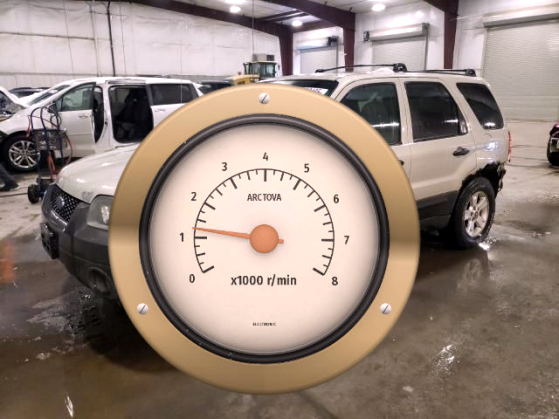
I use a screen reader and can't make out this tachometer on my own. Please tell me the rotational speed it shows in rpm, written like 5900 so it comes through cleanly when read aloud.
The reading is 1250
